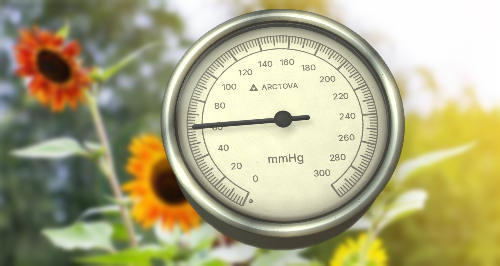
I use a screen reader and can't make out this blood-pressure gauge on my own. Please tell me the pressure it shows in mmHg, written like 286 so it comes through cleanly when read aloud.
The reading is 60
